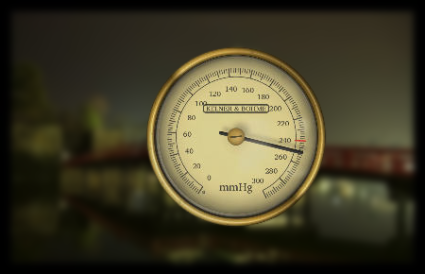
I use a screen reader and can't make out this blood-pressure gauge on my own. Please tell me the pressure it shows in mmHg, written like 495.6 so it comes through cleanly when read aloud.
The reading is 250
